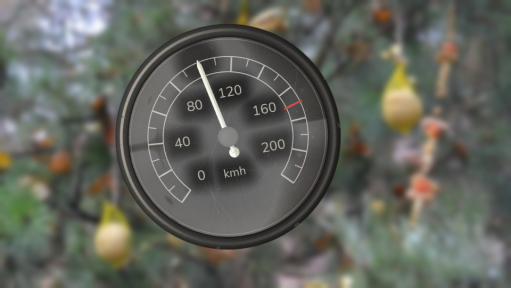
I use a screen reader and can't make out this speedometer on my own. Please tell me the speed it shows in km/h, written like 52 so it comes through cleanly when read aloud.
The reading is 100
